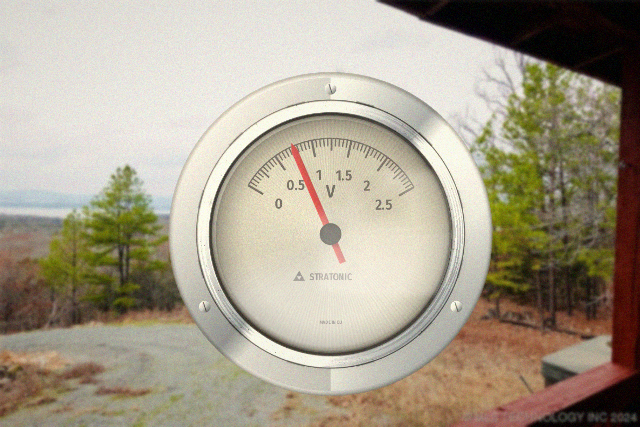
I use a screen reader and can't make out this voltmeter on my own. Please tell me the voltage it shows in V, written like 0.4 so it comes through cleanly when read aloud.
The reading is 0.75
